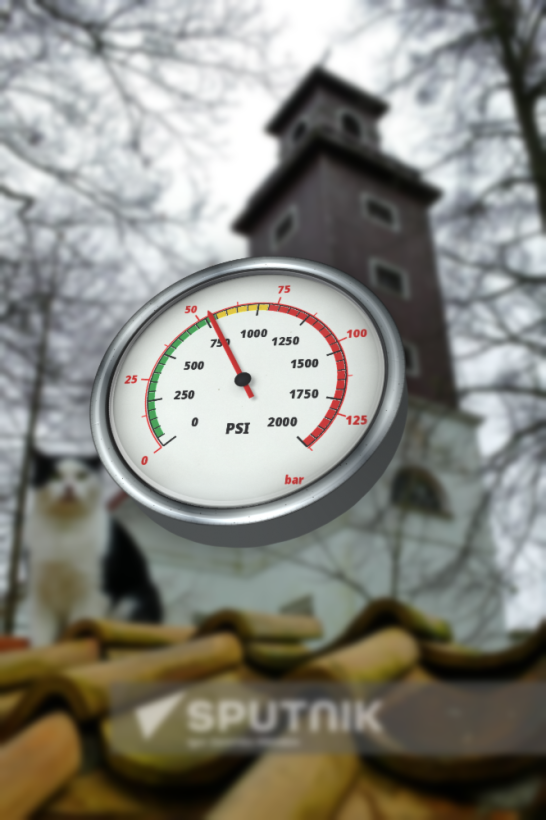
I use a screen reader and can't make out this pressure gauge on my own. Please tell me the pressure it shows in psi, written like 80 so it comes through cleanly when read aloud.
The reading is 775
